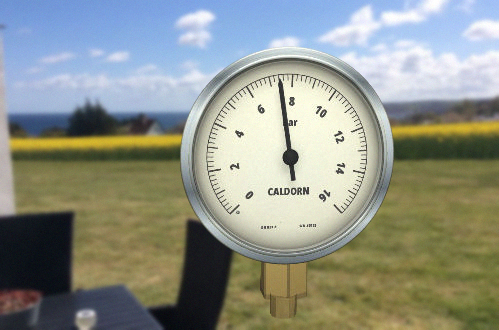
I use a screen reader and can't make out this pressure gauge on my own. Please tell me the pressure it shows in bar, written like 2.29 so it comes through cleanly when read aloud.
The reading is 7.4
